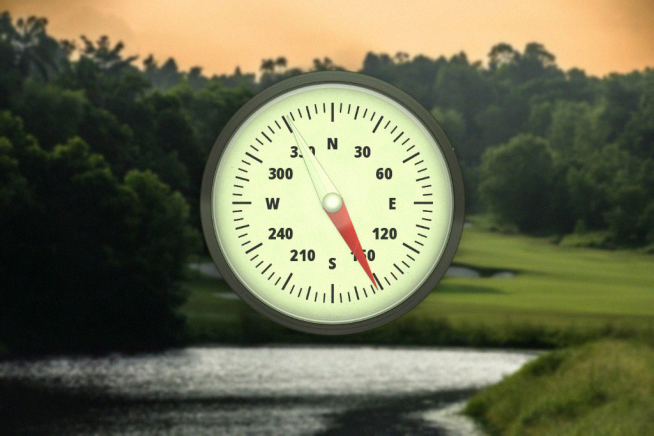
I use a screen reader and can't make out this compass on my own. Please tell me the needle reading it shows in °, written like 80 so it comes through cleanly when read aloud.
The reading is 152.5
